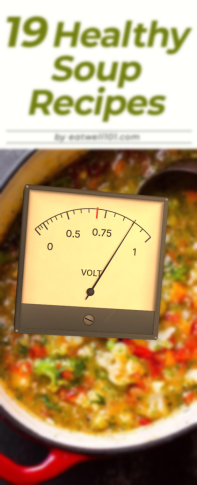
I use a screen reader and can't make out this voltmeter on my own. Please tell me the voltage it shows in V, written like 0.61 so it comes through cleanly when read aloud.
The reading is 0.9
